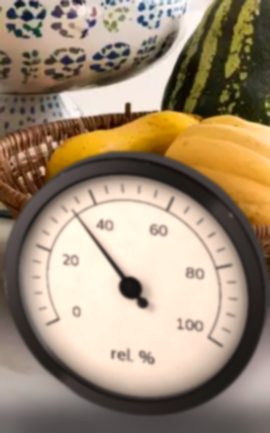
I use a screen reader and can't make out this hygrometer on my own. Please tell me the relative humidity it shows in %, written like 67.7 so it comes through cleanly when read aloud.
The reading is 34
